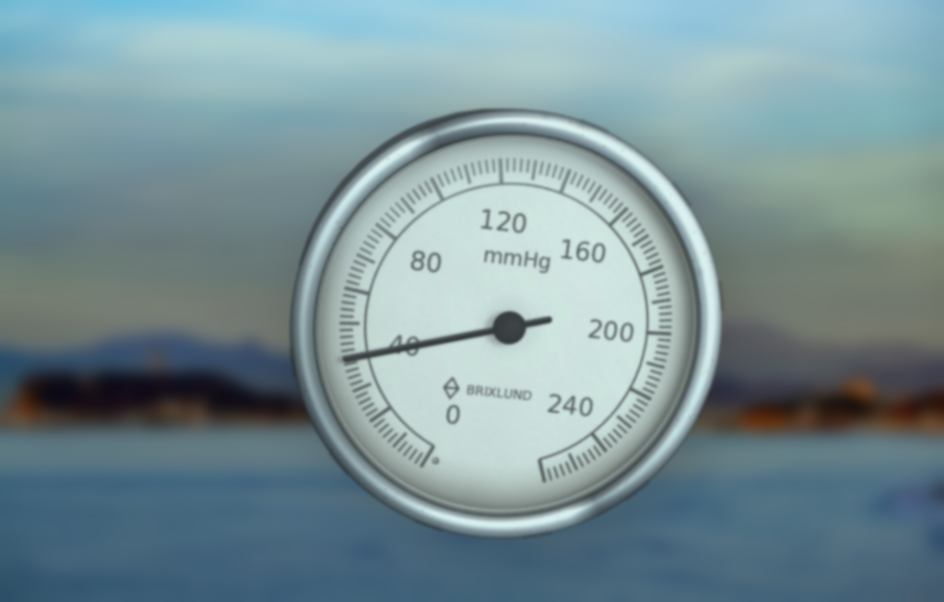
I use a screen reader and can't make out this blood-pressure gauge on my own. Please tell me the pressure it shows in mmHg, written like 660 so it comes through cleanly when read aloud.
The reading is 40
